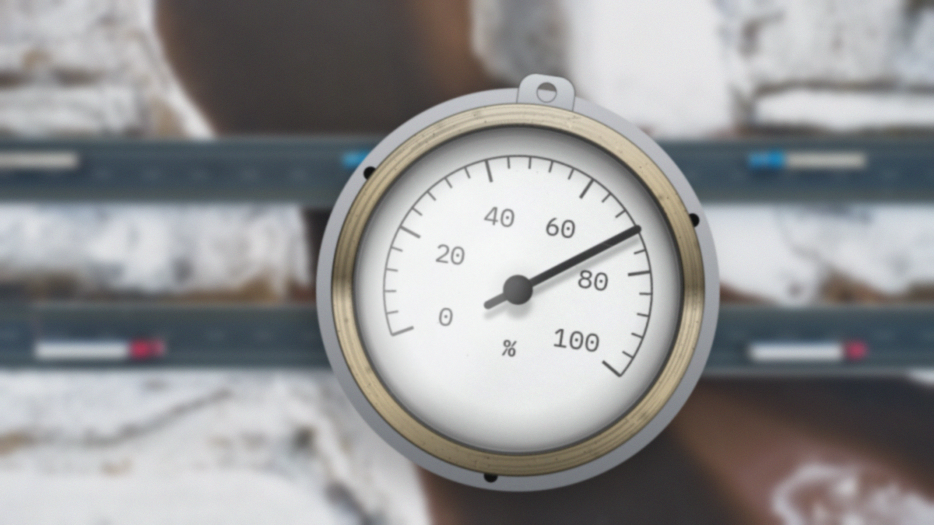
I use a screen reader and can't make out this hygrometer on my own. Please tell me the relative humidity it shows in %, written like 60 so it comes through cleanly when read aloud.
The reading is 72
